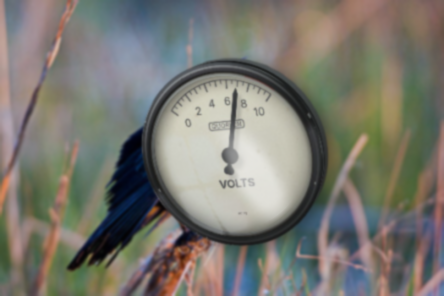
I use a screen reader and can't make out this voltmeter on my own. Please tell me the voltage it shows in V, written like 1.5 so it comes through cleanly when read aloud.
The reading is 7
